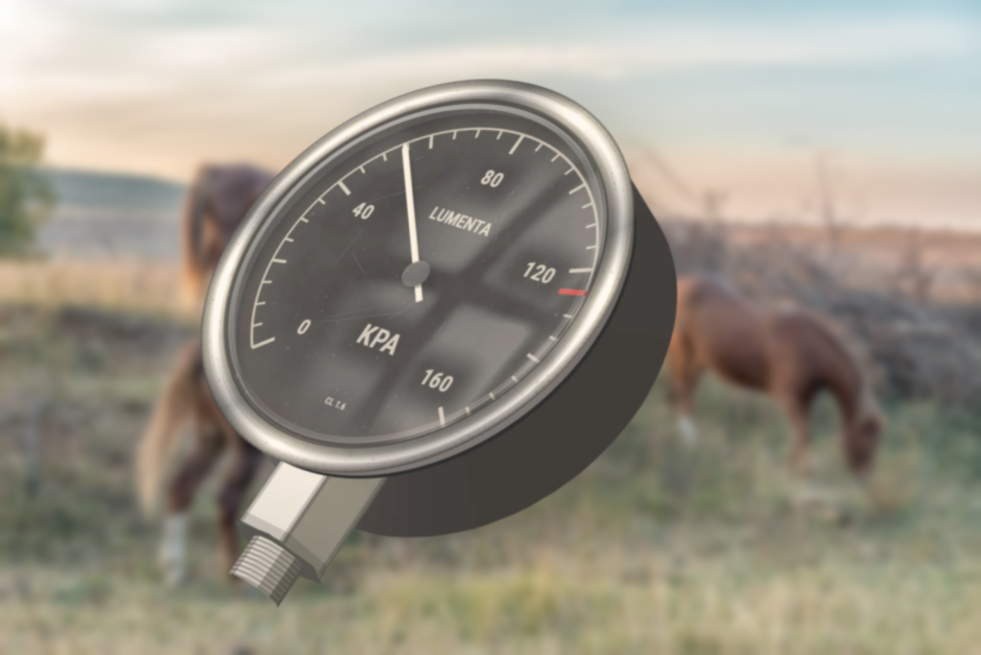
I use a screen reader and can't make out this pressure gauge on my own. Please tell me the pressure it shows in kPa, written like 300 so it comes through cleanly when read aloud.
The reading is 55
